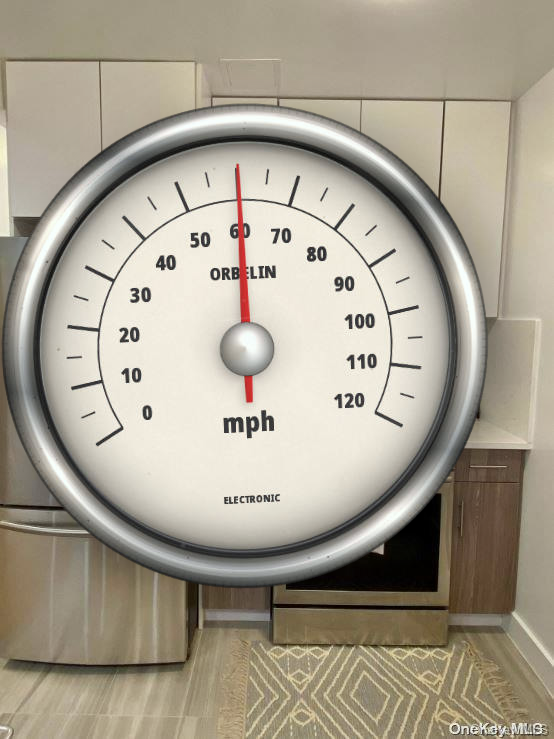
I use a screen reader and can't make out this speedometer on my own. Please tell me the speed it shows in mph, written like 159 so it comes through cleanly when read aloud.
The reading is 60
